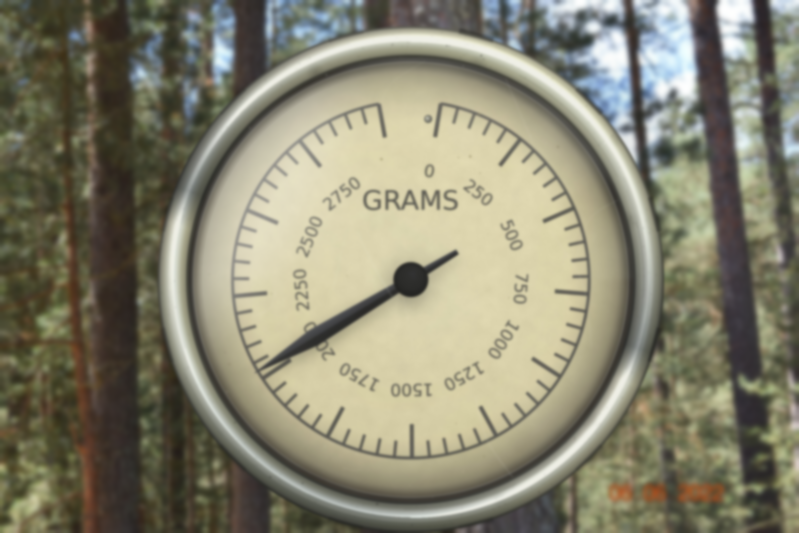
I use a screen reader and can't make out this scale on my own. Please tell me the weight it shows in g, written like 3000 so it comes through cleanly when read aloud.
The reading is 2025
